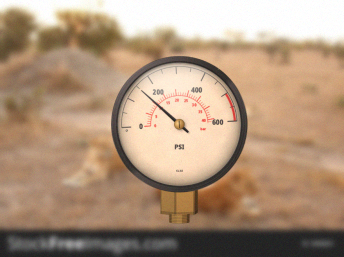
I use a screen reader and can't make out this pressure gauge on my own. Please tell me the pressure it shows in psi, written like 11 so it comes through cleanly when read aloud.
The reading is 150
